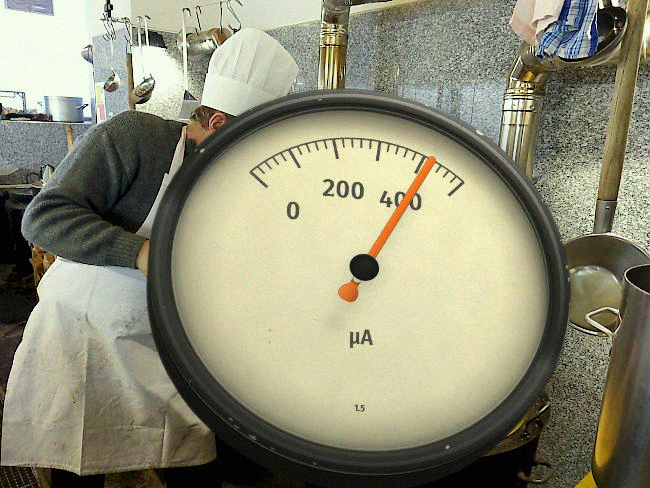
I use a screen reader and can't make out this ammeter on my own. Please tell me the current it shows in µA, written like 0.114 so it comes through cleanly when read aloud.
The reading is 420
